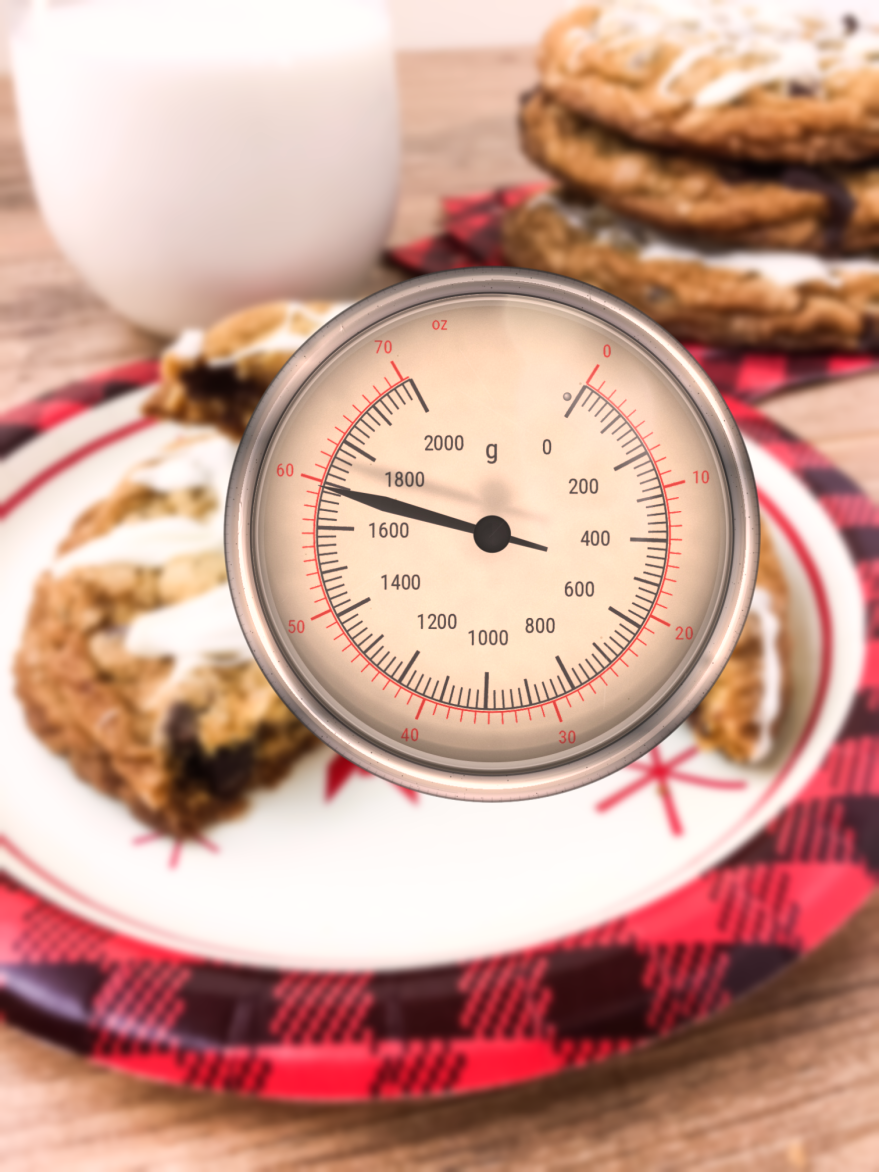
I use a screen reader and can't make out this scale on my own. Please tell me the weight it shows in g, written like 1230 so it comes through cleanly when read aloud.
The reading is 1690
